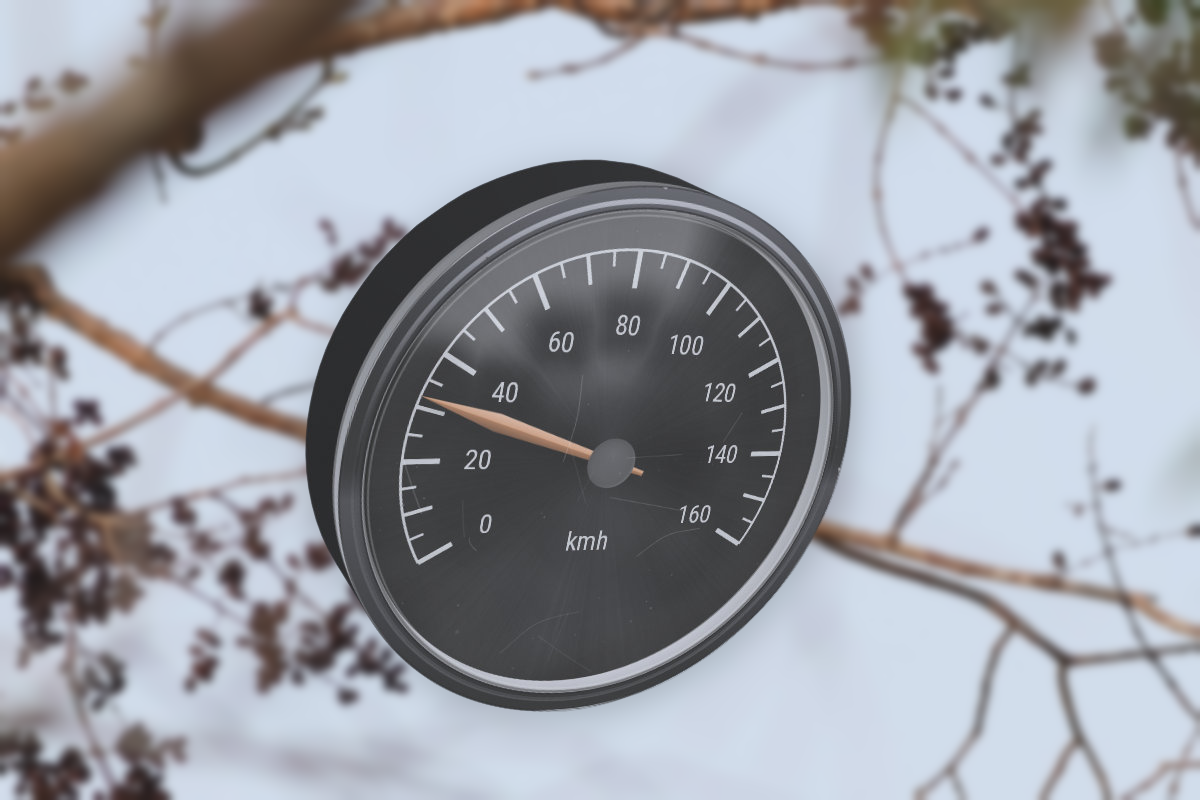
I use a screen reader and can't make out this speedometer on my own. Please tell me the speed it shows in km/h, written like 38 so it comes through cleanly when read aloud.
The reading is 32.5
